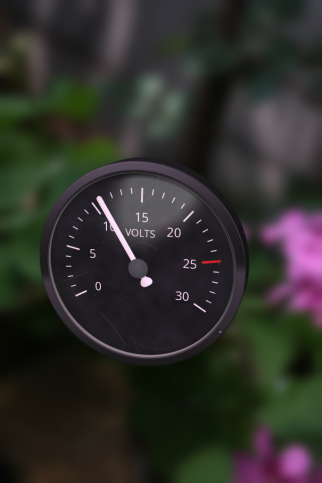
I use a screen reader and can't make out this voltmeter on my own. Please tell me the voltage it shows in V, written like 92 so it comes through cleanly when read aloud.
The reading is 11
